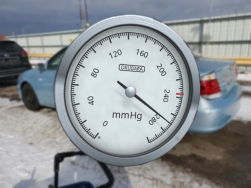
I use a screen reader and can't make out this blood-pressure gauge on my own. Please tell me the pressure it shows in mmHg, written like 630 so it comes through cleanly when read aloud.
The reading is 270
